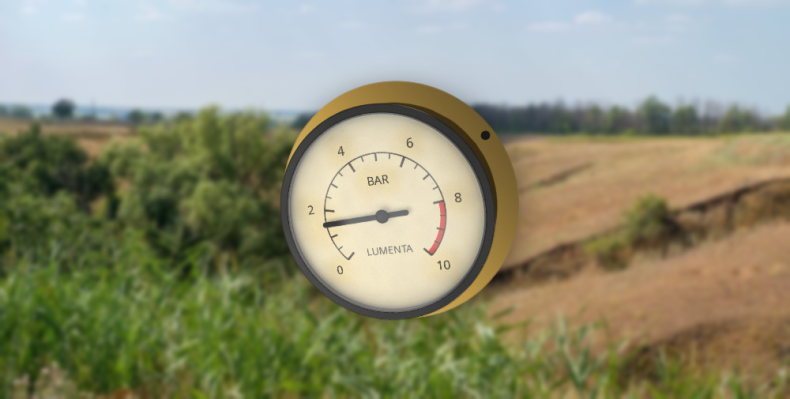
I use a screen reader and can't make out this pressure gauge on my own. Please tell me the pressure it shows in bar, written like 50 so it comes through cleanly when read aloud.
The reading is 1.5
